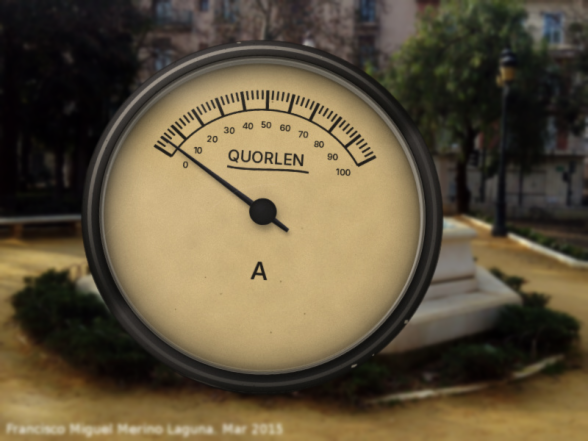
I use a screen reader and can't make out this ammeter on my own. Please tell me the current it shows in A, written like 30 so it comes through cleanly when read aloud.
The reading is 4
